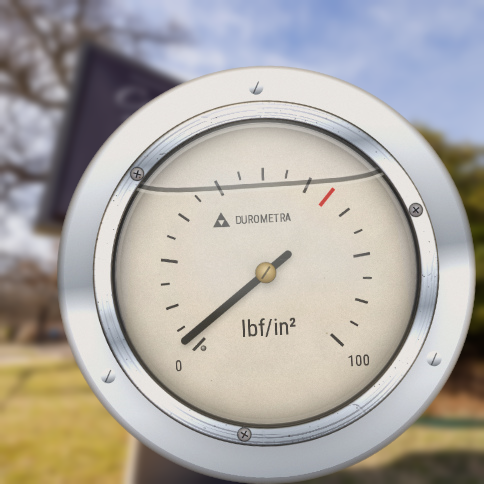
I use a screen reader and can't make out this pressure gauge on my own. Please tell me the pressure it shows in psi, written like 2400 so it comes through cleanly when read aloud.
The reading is 2.5
